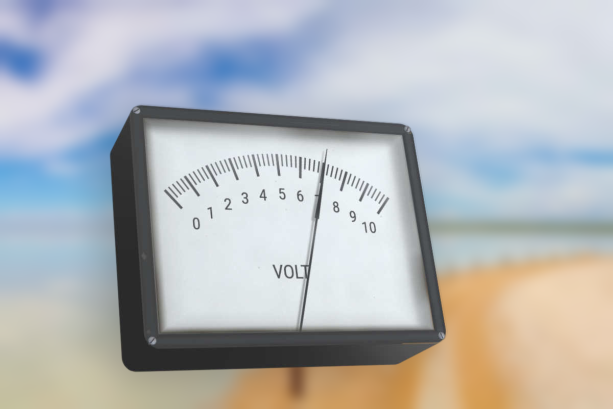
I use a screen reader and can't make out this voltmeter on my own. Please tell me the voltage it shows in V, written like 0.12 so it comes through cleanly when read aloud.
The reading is 7
